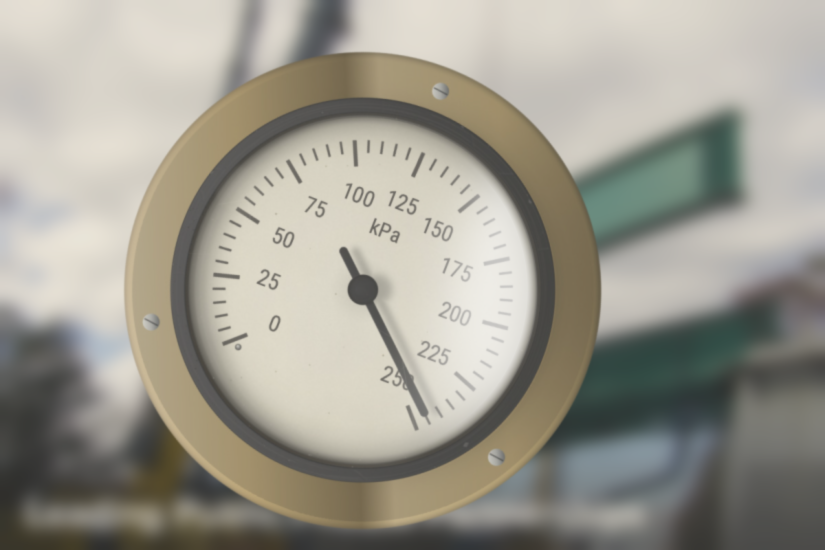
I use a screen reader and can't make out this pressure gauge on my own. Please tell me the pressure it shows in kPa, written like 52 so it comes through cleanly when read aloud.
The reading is 245
